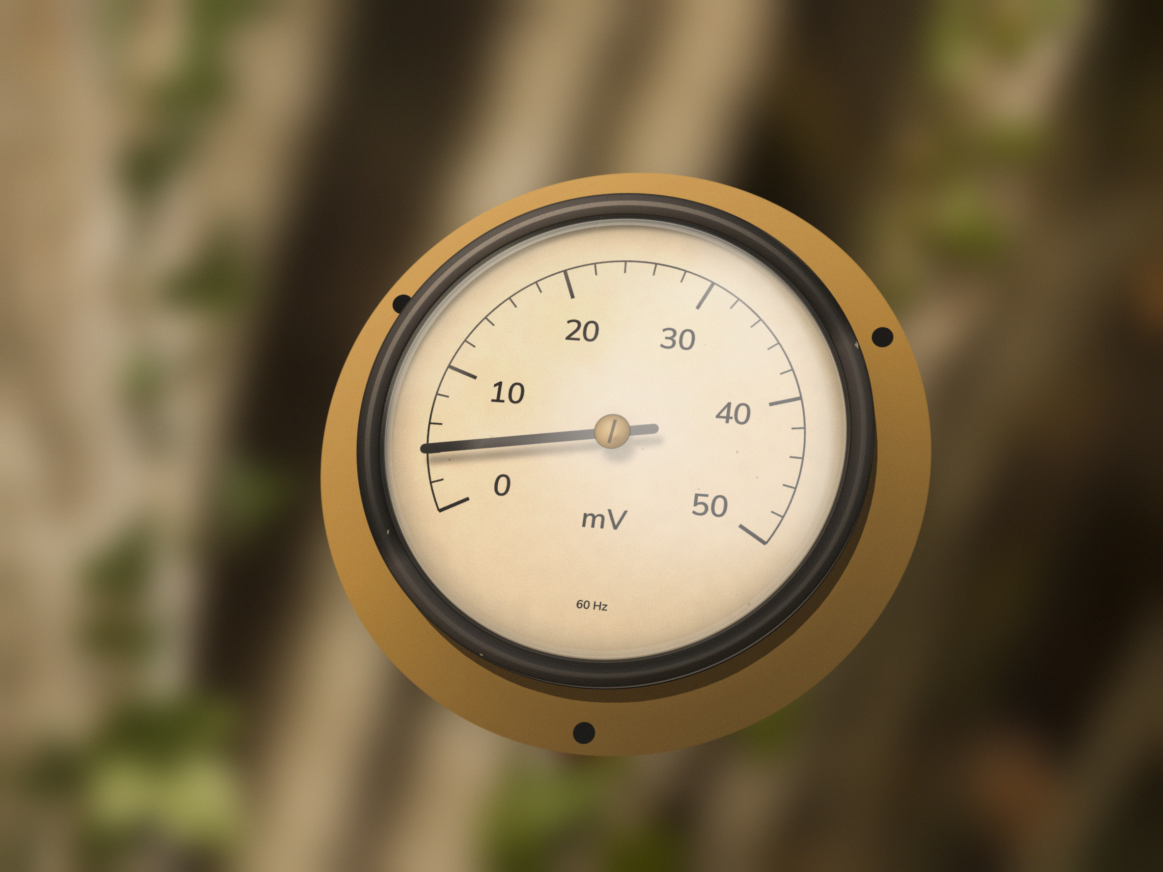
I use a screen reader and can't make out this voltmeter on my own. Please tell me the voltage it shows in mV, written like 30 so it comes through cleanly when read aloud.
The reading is 4
